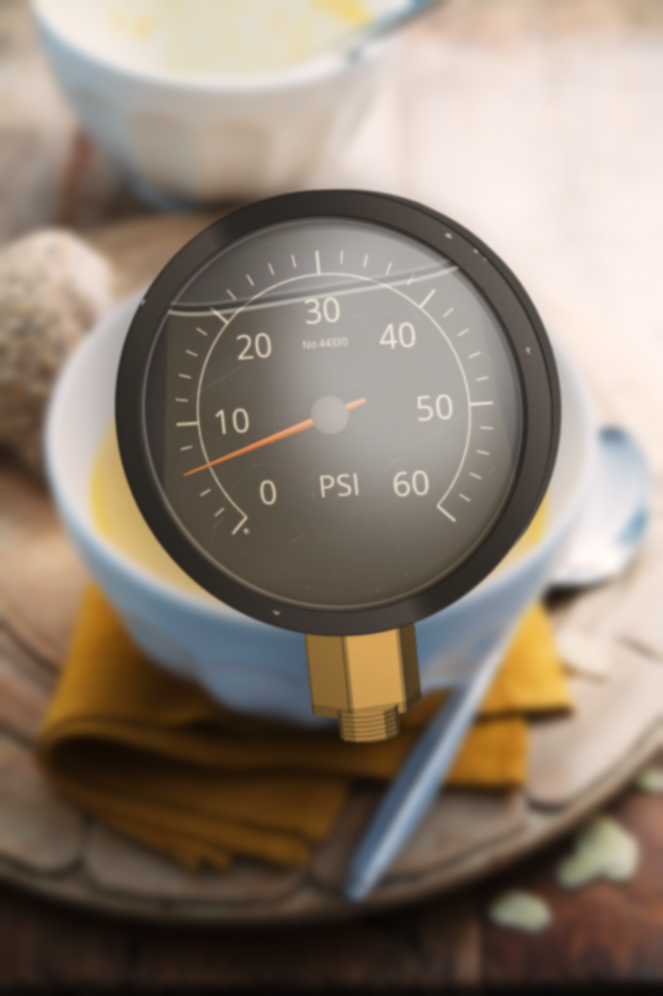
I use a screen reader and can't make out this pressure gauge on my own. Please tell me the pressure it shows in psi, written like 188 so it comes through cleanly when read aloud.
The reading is 6
